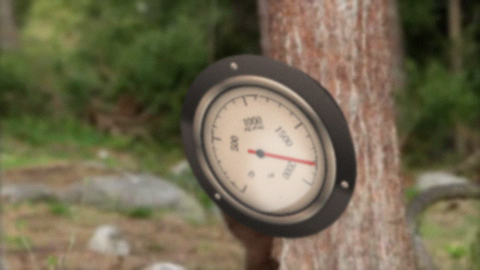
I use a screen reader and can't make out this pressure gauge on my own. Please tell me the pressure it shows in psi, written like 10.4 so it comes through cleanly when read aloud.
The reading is 1800
